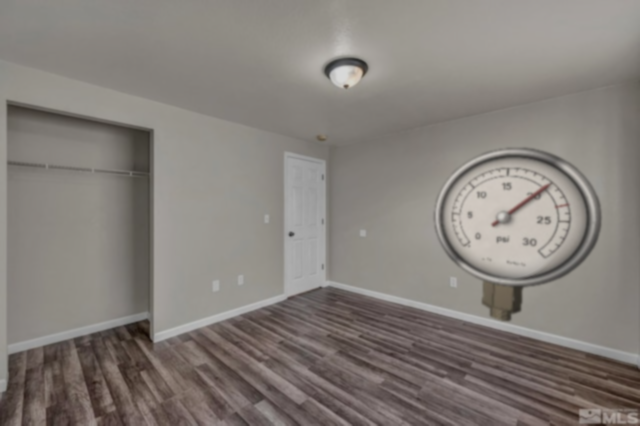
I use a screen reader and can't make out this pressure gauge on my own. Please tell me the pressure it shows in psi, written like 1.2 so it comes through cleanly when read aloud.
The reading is 20
